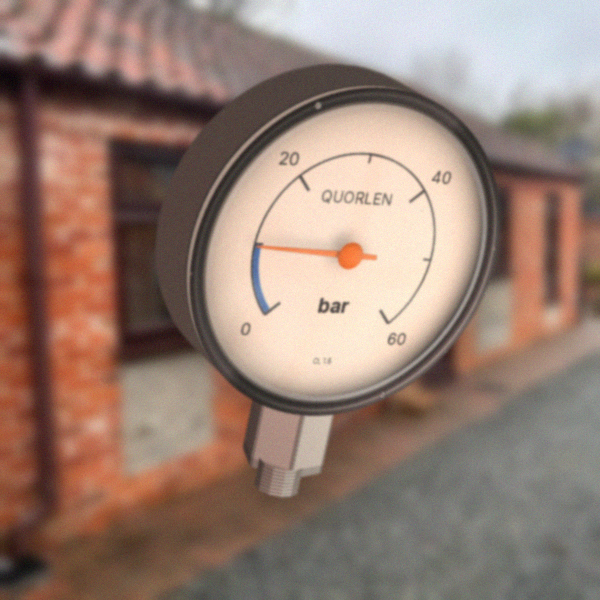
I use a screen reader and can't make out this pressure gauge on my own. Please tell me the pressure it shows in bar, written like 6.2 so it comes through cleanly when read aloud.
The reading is 10
